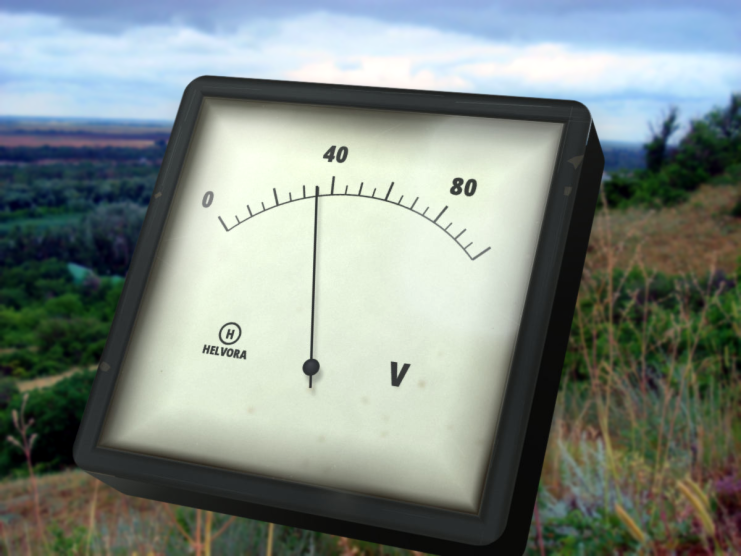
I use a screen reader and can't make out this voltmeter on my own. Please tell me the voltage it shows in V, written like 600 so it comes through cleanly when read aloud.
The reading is 35
